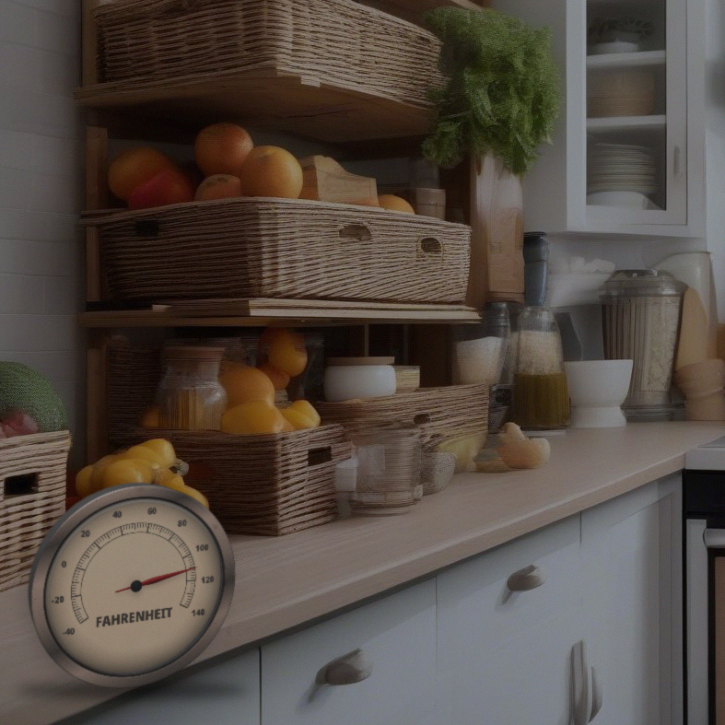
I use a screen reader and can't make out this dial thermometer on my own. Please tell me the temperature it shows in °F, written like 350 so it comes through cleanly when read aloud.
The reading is 110
